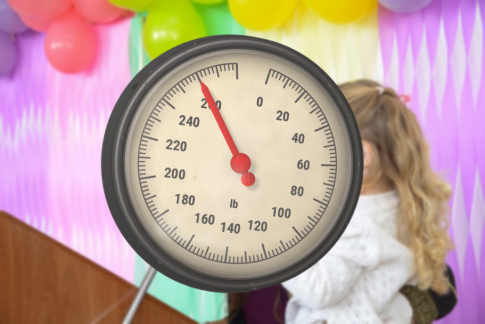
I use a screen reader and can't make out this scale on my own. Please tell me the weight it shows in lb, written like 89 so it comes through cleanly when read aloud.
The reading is 260
